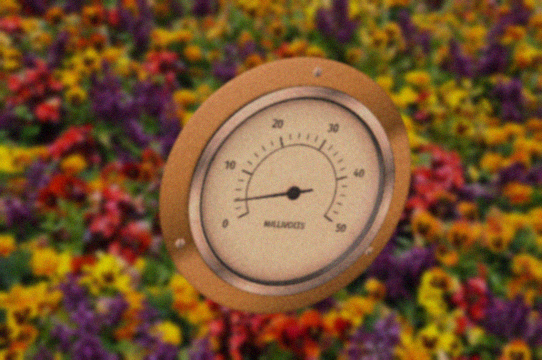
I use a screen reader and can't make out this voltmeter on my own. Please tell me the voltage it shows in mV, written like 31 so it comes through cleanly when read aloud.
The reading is 4
